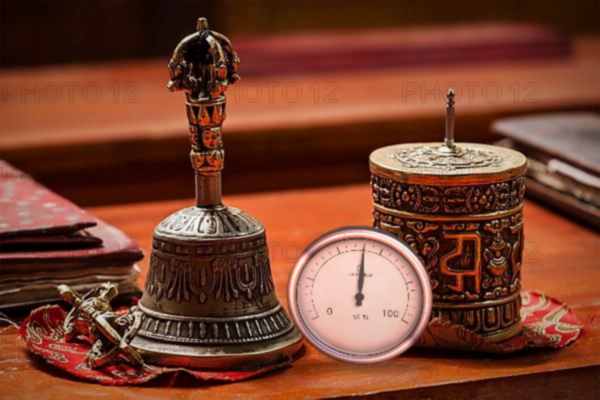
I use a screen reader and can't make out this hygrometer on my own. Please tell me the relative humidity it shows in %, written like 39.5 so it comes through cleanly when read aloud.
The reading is 52
